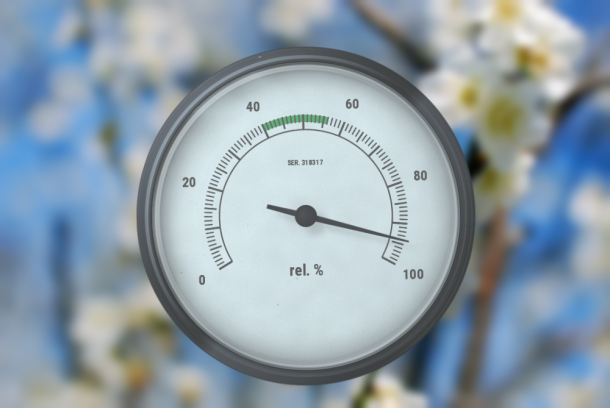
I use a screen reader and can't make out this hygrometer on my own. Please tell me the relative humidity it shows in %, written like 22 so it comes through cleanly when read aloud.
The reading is 94
